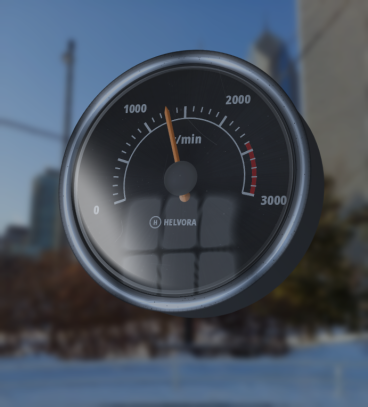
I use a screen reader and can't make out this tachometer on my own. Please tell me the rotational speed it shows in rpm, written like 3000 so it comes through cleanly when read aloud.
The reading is 1300
